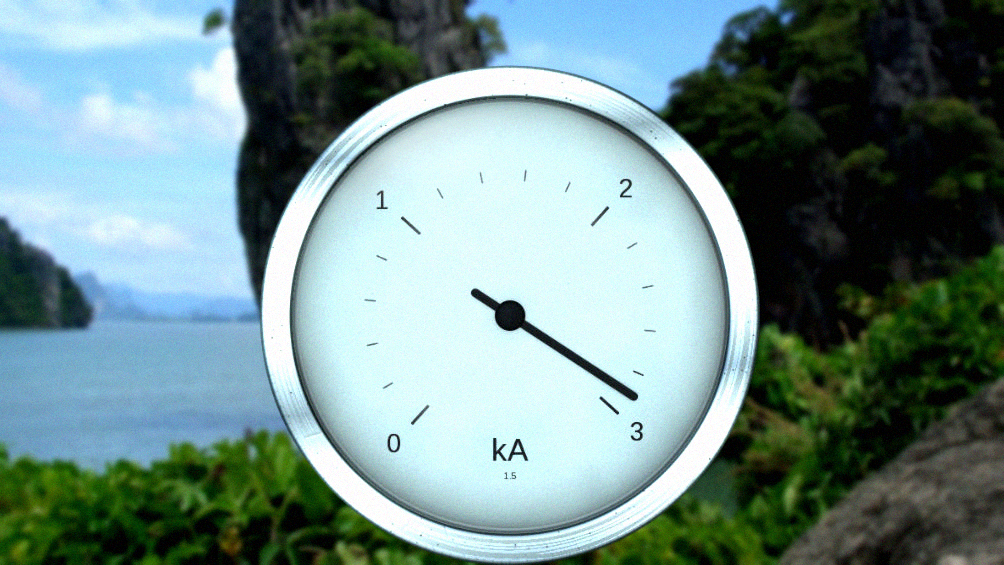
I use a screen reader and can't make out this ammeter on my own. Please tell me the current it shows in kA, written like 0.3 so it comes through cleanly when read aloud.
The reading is 2.9
